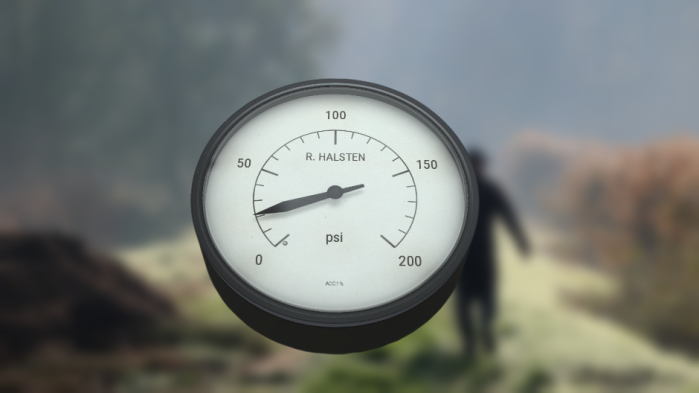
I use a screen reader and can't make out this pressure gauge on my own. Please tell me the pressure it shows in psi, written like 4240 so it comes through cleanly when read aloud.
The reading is 20
